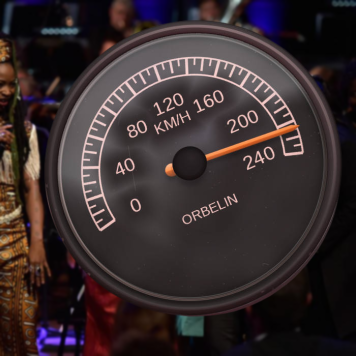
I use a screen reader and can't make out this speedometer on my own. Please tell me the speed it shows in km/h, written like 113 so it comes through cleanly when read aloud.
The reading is 225
